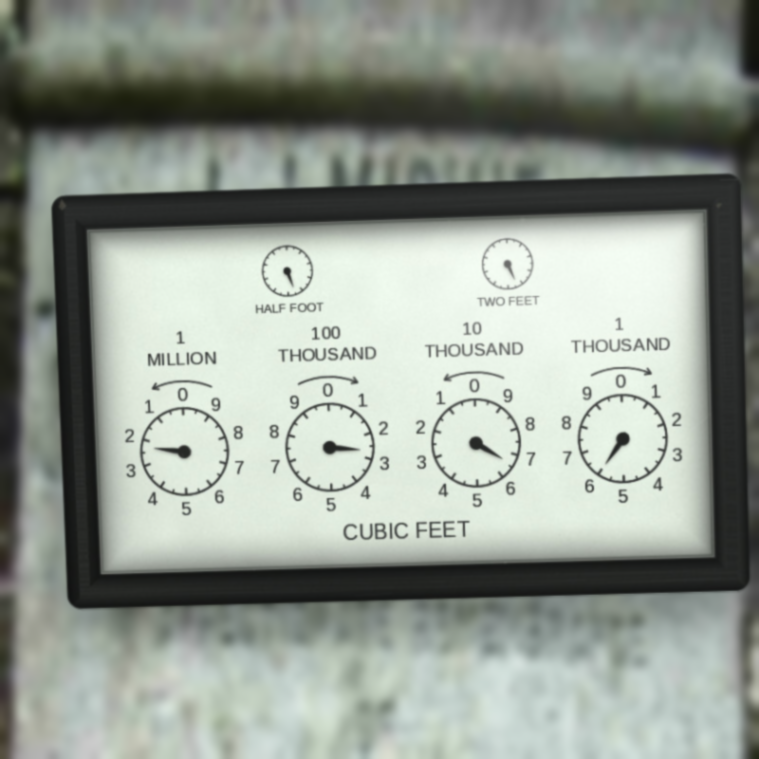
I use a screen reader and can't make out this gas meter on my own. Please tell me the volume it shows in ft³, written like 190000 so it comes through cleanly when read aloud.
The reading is 226600
